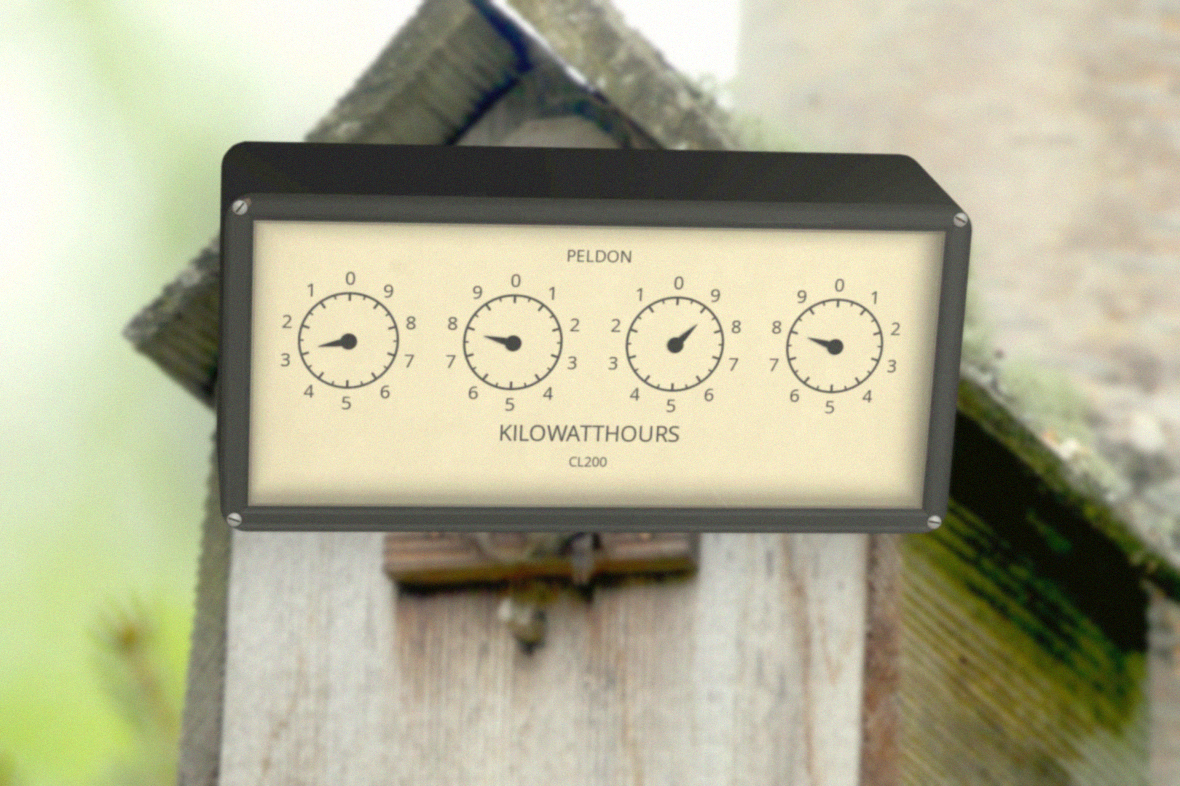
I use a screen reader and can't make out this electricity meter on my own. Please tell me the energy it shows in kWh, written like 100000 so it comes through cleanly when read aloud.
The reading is 2788
